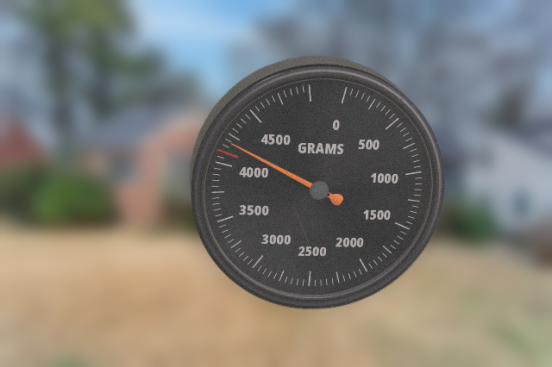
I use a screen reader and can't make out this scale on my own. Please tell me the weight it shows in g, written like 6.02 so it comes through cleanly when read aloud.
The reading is 4200
